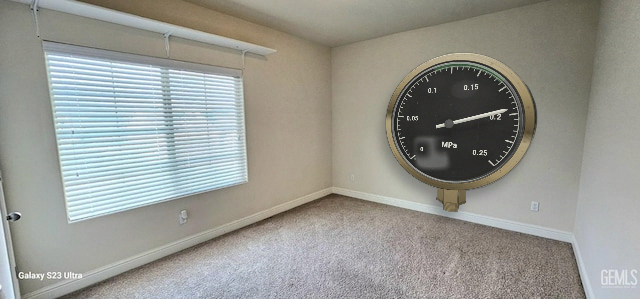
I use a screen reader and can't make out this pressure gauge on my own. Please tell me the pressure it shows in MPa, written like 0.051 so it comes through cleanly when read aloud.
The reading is 0.195
